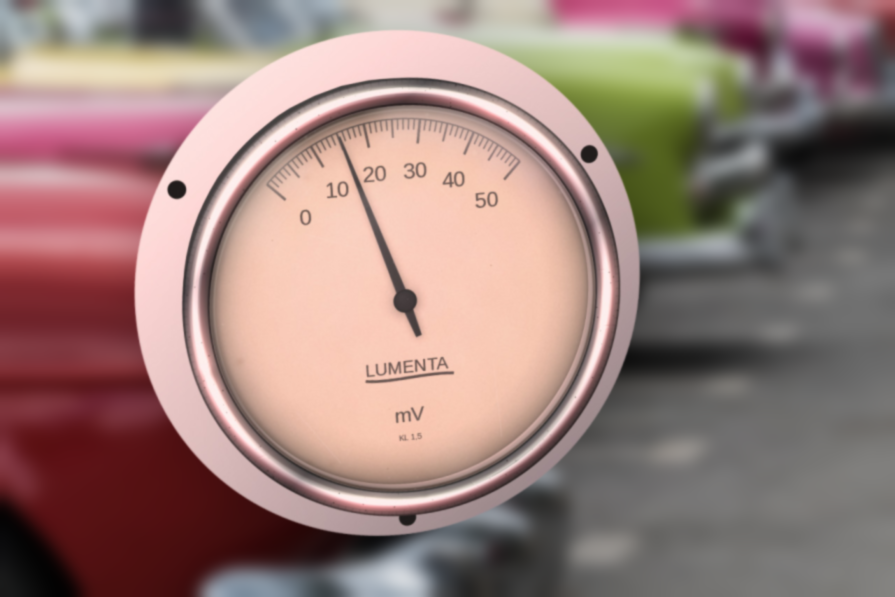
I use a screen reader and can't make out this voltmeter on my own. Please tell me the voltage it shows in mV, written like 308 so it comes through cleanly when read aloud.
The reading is 15
